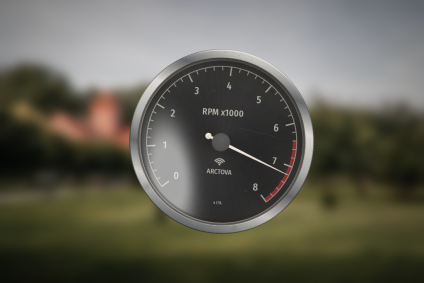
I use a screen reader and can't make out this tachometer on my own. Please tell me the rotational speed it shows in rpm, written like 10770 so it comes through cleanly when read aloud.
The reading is 7200
